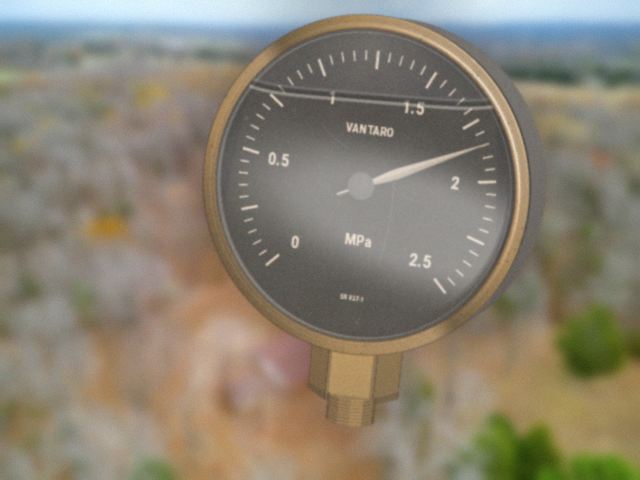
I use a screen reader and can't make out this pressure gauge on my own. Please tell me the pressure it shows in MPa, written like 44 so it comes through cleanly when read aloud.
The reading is 1.85
